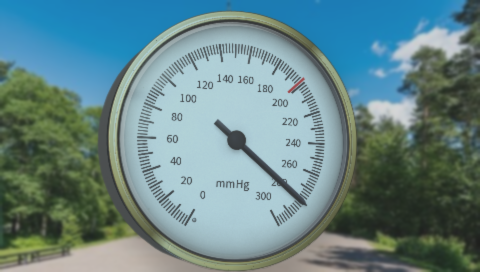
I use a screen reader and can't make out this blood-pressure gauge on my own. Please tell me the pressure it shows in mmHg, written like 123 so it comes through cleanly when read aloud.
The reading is 280
